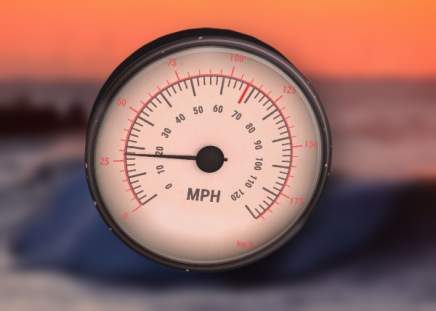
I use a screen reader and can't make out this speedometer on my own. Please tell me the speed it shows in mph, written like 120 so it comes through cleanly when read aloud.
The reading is 18
